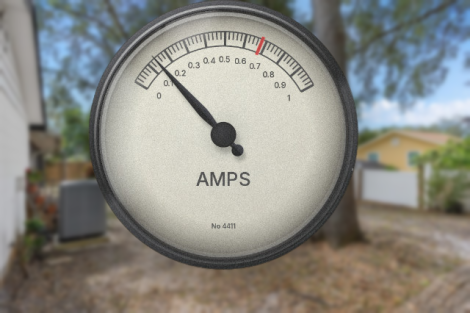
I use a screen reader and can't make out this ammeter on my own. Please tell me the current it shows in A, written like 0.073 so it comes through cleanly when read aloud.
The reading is 0.14
